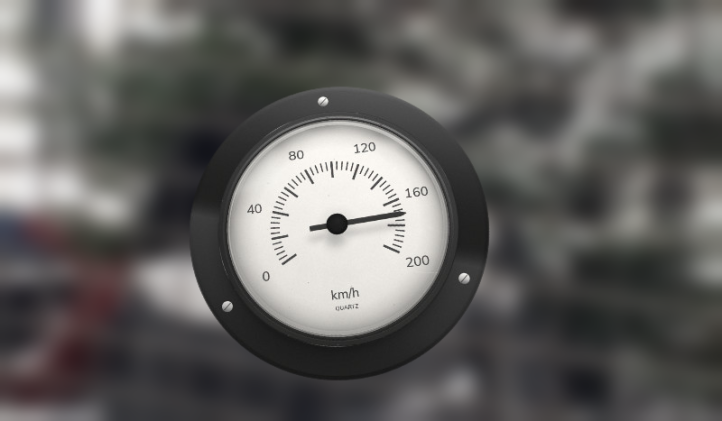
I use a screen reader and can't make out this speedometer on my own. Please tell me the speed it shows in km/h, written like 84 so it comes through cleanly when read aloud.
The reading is 172
